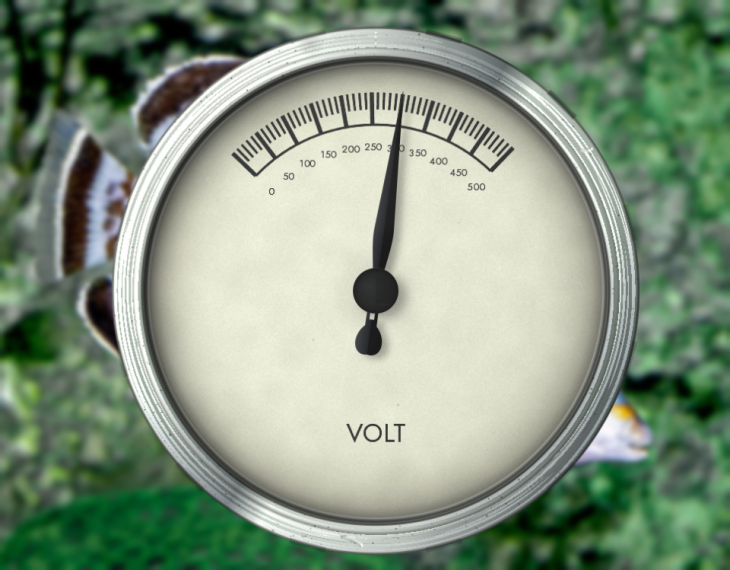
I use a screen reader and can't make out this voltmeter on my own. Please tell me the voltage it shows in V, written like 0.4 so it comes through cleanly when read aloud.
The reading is 300
